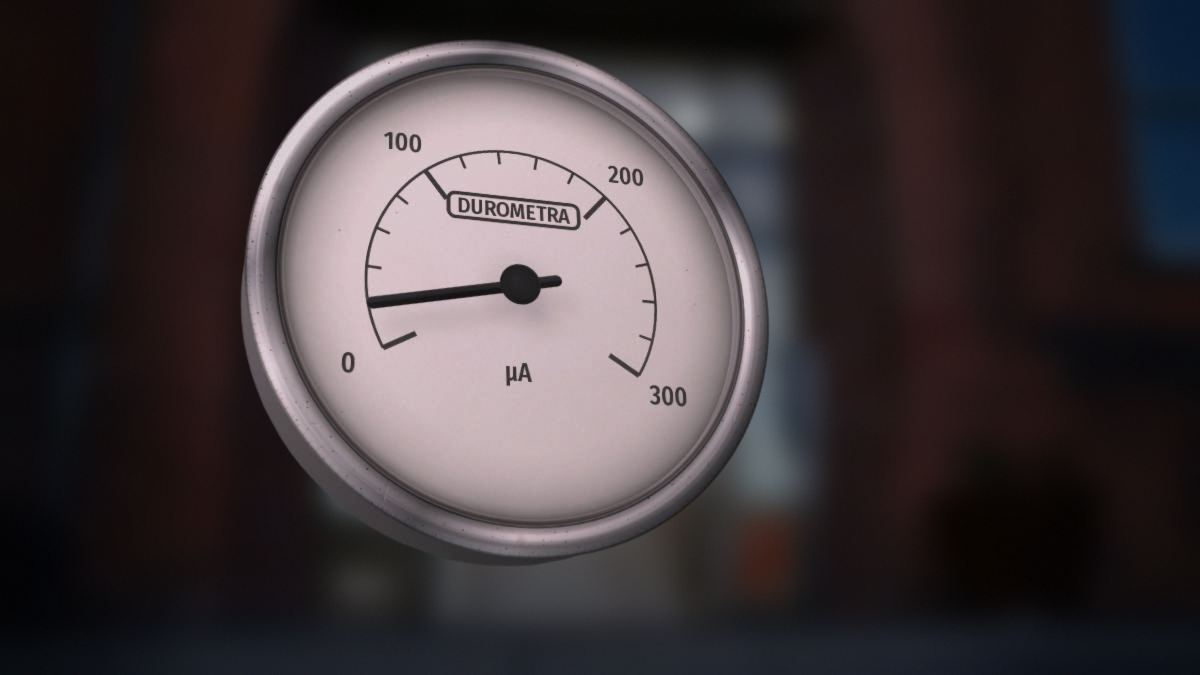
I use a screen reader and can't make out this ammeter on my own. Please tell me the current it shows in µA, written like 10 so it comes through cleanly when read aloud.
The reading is 20
